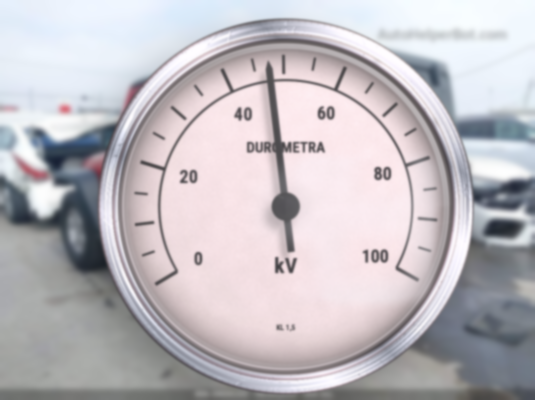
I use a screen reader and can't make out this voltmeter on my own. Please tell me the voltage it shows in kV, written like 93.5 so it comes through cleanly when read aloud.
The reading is 47.5
